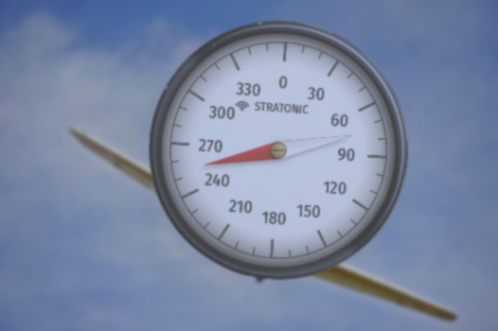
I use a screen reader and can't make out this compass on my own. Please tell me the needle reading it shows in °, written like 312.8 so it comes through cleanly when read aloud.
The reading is 255
